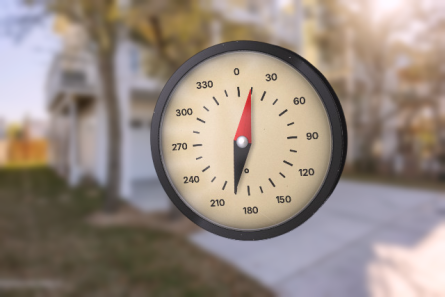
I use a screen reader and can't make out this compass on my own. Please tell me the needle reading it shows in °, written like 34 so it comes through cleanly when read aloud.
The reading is 15
